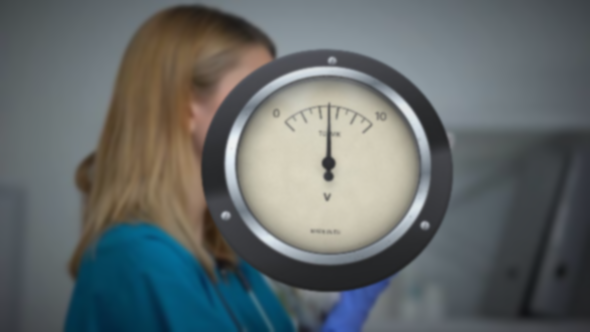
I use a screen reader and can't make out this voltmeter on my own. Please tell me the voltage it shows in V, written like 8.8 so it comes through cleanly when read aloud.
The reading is 5
